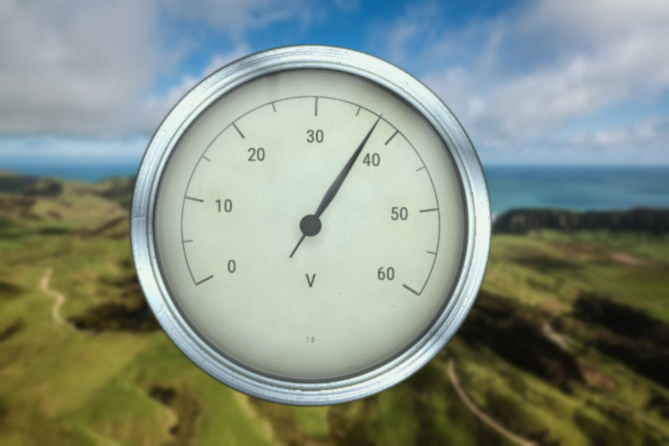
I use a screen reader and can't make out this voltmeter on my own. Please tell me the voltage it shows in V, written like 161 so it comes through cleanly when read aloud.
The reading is 37.5
